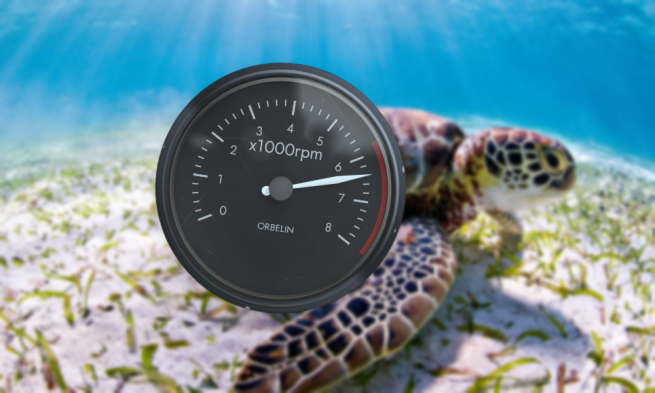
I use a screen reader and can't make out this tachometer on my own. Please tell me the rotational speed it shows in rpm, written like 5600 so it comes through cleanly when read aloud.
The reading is 6400
